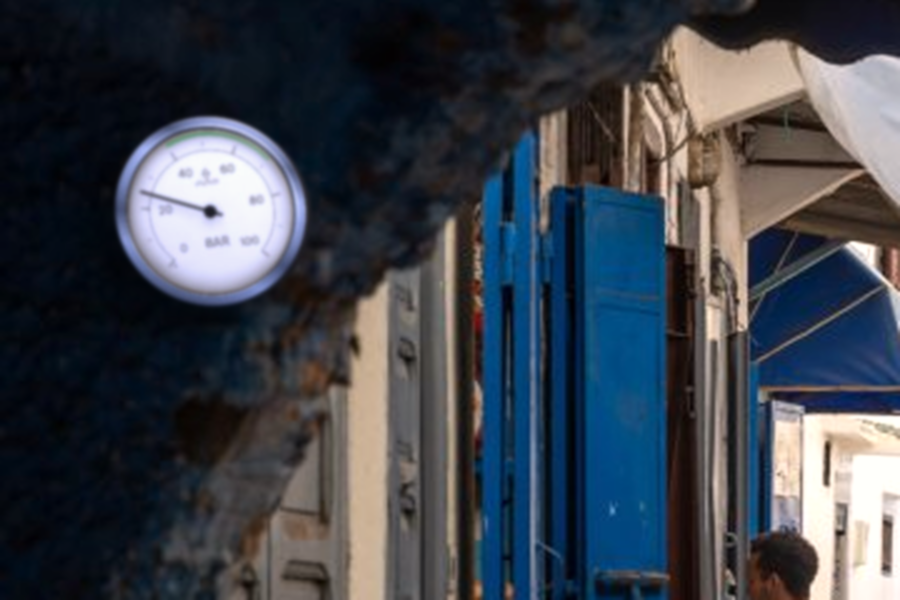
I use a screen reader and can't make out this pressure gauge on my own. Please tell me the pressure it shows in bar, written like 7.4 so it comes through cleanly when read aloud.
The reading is 25
